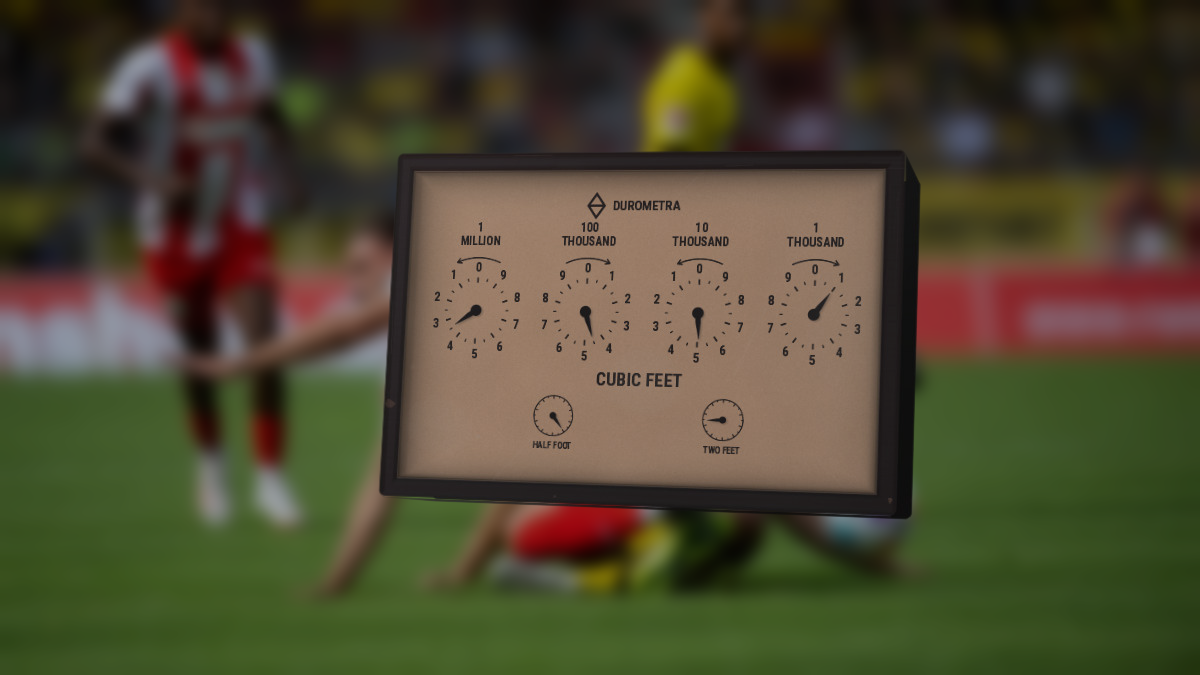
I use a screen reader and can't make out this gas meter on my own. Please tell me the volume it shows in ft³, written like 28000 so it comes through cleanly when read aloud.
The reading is 345100
